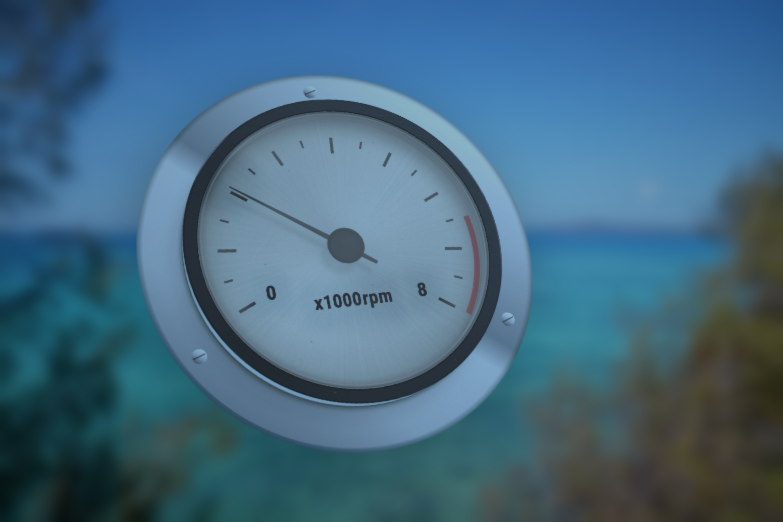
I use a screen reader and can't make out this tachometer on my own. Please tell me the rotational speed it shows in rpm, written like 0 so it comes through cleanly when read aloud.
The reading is 2000
